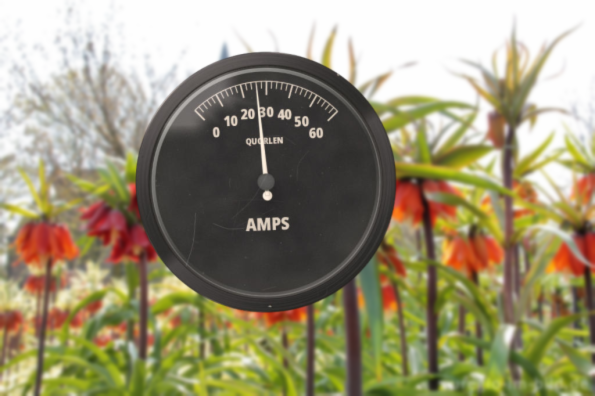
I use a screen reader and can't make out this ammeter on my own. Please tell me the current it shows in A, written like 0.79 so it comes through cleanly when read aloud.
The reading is 26
